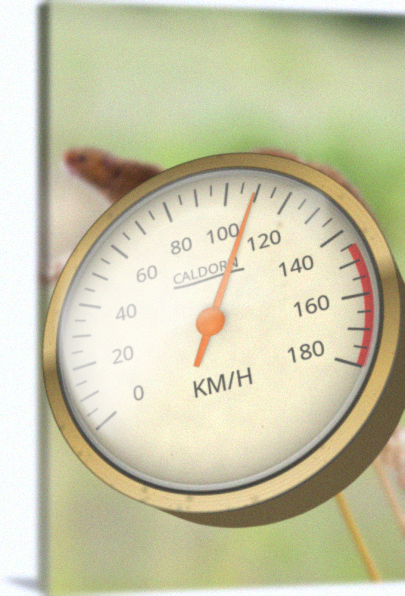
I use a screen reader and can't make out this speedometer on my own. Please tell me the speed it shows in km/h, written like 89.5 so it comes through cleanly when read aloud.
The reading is 110
